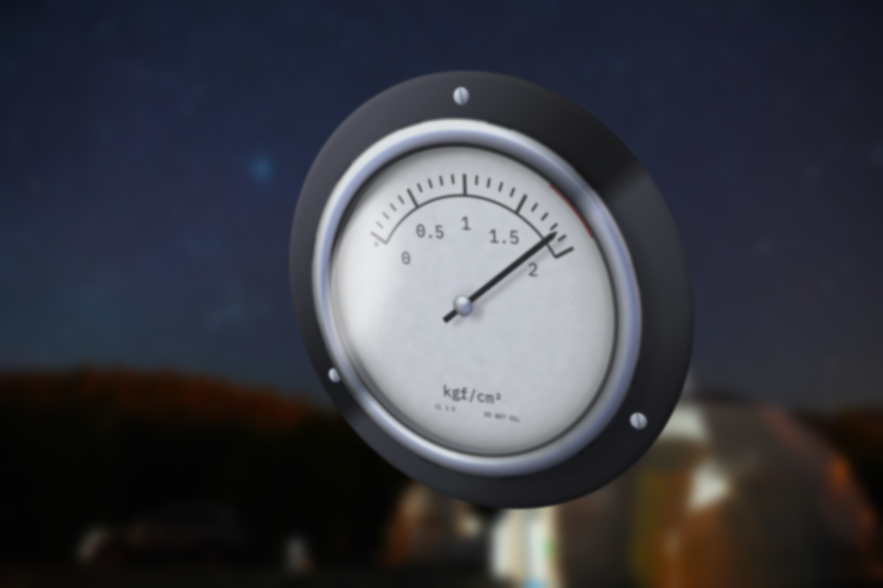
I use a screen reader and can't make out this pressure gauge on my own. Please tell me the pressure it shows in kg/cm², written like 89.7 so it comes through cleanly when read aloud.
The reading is 1.85
